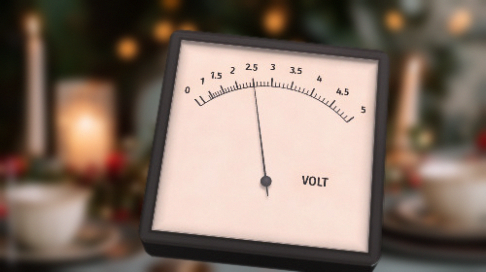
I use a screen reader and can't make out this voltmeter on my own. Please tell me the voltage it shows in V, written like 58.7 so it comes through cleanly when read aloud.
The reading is 2.5
